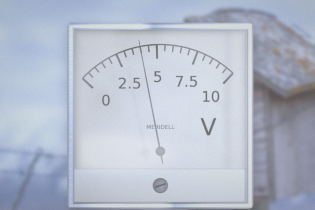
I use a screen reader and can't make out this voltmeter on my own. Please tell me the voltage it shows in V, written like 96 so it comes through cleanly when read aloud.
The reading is 4
